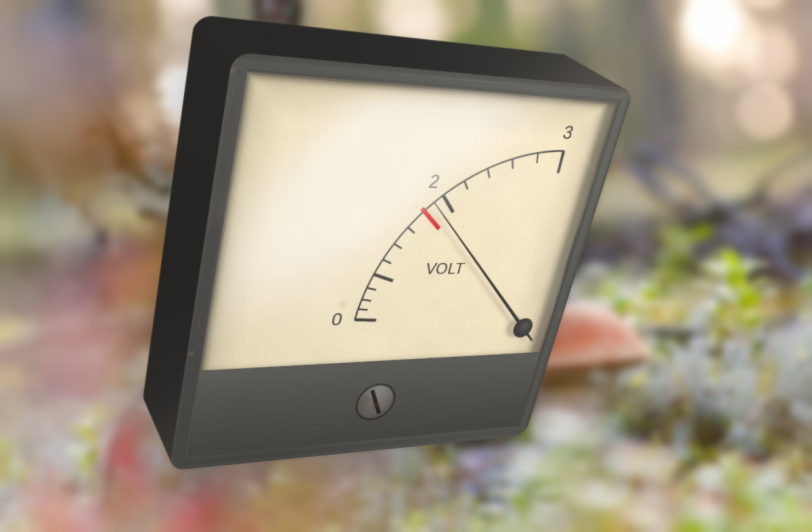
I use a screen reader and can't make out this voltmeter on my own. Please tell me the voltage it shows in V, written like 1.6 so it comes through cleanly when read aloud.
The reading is 1.9
